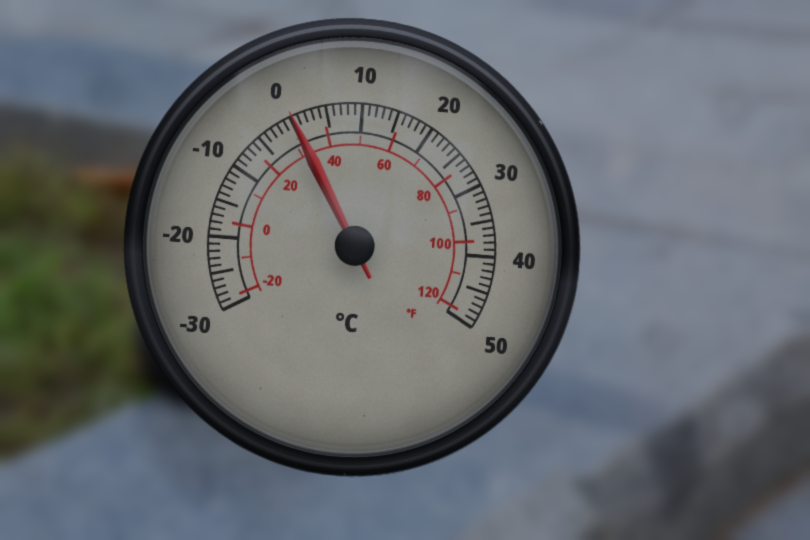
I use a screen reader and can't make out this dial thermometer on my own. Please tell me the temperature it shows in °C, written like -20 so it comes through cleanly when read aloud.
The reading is 0
